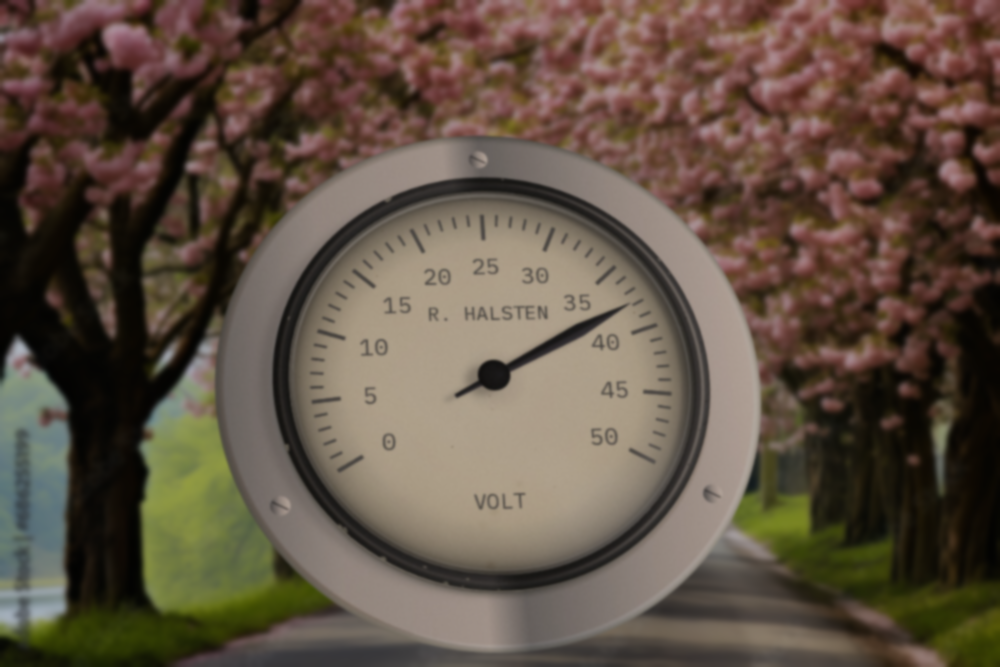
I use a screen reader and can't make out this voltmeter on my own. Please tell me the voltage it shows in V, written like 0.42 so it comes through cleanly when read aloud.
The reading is 38
